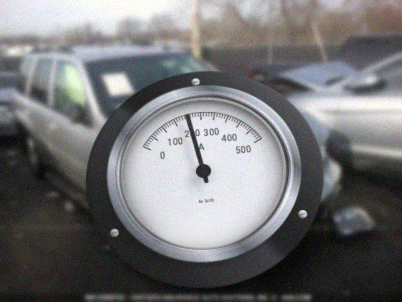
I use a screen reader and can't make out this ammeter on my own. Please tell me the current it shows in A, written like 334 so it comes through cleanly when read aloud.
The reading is 200
